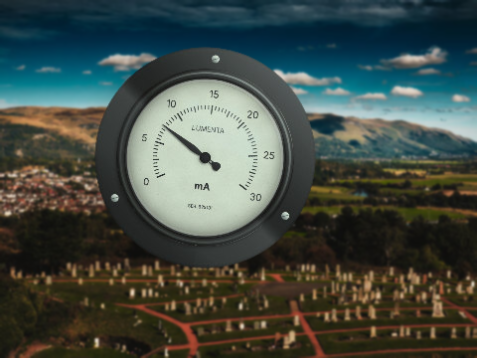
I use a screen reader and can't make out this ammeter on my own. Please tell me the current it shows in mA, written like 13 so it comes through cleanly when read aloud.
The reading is 7.5
